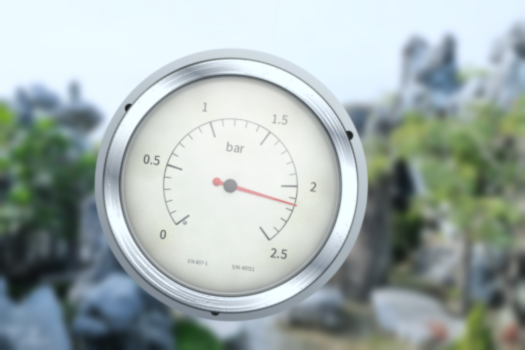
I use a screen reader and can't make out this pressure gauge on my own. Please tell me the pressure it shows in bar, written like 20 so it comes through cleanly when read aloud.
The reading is 2.15
